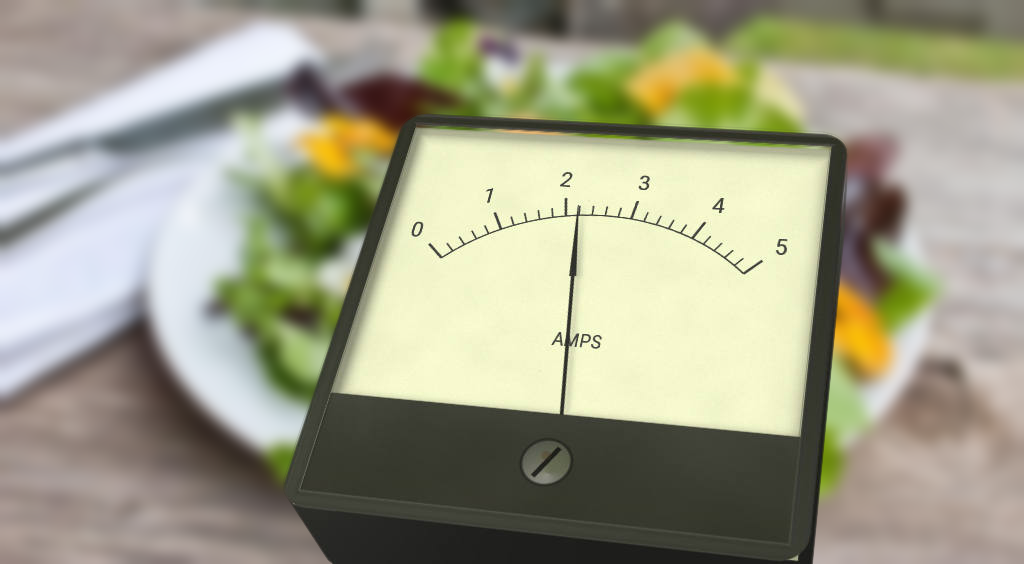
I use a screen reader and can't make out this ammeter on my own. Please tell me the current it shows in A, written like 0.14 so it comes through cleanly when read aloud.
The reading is 2.2
